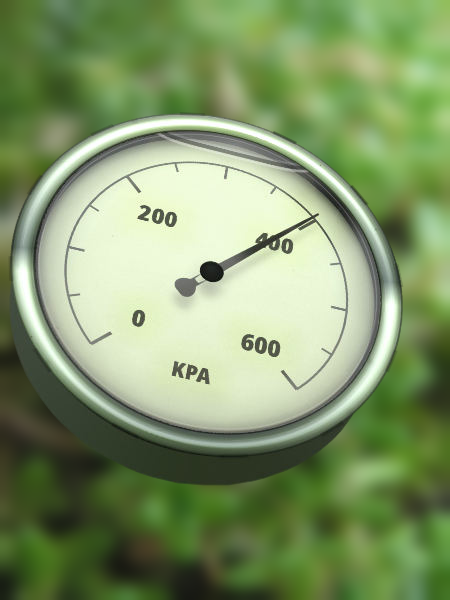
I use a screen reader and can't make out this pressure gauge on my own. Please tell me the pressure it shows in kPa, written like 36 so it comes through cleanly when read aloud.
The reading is 400
